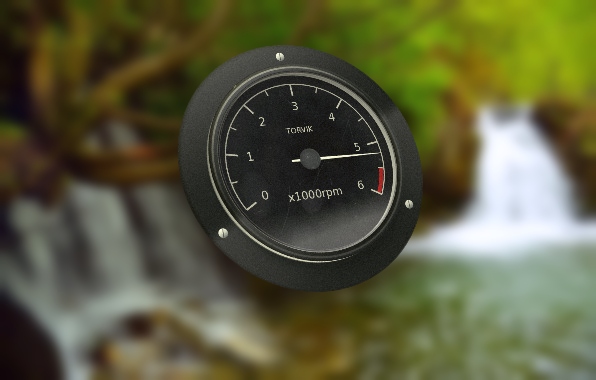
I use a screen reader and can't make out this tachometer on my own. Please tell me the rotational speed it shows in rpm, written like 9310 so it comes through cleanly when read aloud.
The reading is 5250
